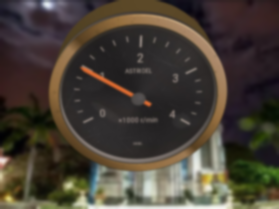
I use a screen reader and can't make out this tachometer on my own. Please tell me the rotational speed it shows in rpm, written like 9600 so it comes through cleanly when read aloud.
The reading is 1000
